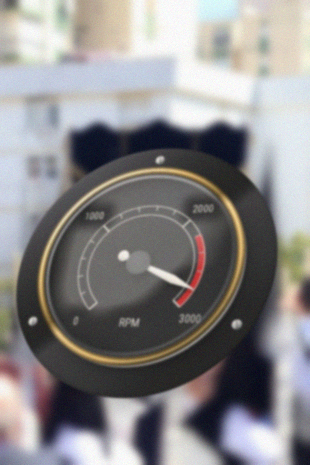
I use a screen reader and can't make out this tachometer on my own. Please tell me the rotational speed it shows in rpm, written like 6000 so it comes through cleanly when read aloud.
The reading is 2800
